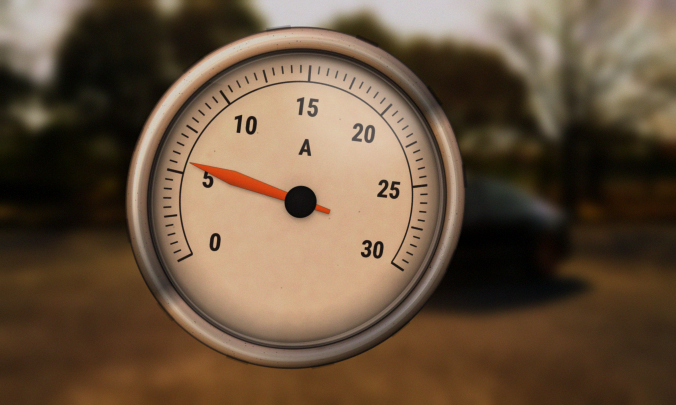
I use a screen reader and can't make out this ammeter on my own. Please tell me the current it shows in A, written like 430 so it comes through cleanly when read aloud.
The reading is 5.75
